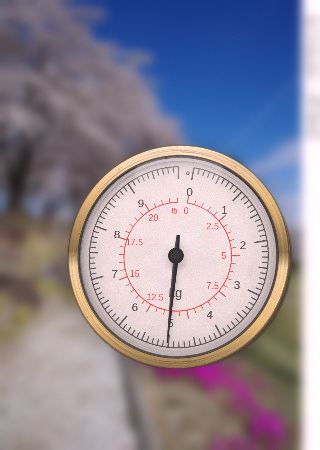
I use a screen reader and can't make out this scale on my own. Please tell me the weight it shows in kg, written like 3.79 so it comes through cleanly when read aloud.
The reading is 5
